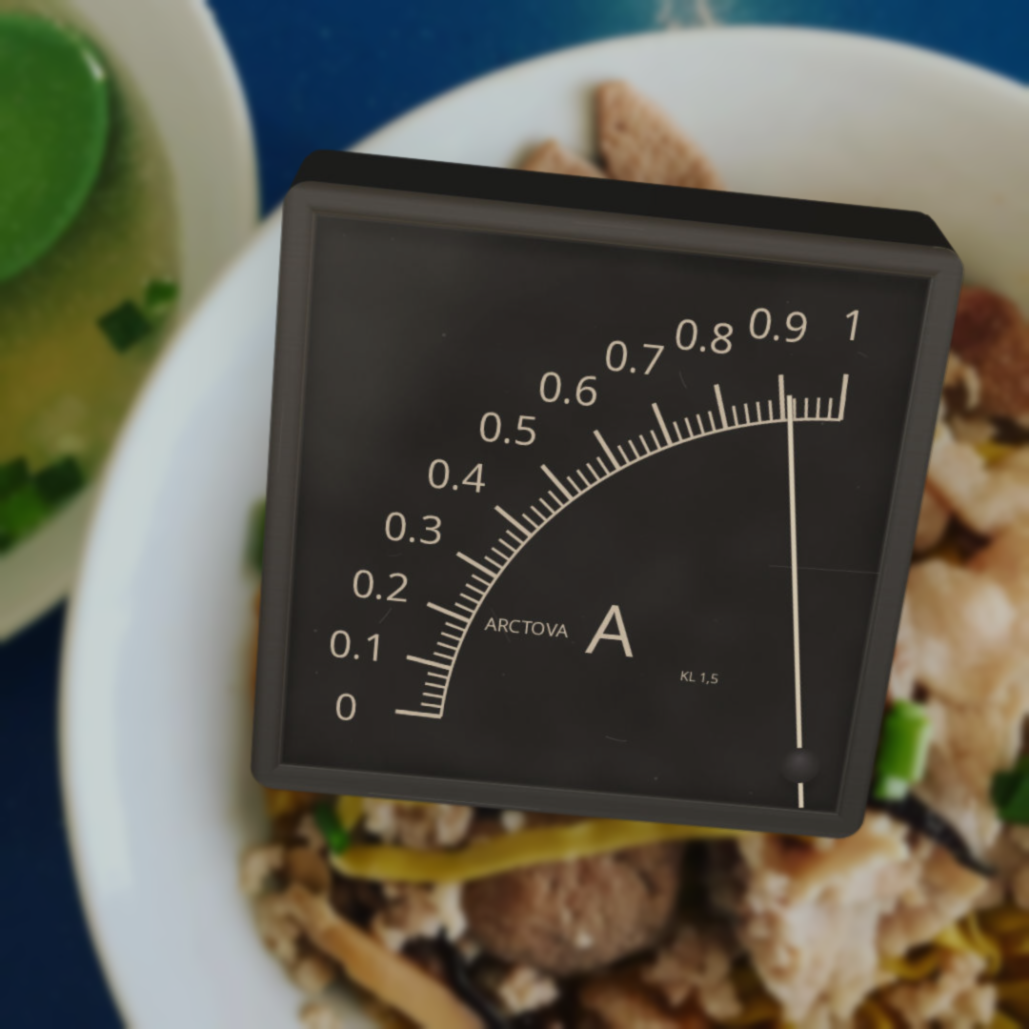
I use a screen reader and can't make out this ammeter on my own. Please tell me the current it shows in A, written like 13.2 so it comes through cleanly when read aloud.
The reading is 0.91
